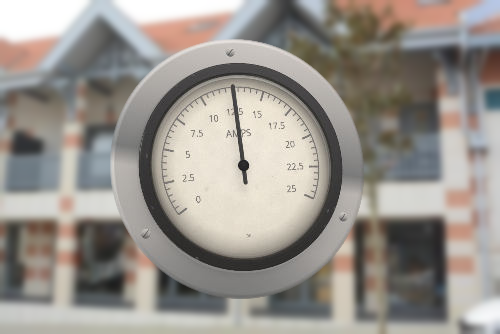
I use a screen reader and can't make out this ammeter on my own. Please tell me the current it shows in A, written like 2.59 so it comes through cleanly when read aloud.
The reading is 12.5
